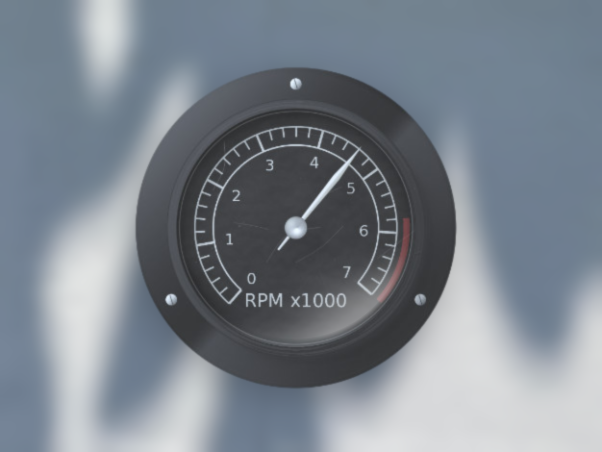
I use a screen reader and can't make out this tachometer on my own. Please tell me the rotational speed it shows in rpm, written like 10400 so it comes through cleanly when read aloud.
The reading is 4600
